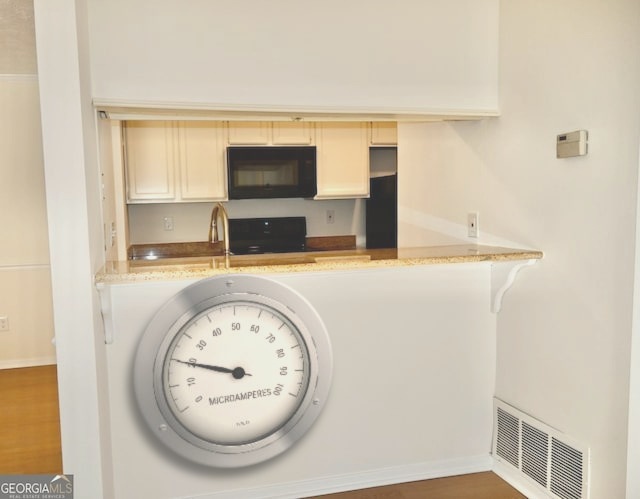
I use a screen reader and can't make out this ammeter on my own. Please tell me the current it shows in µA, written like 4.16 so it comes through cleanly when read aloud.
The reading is 20
